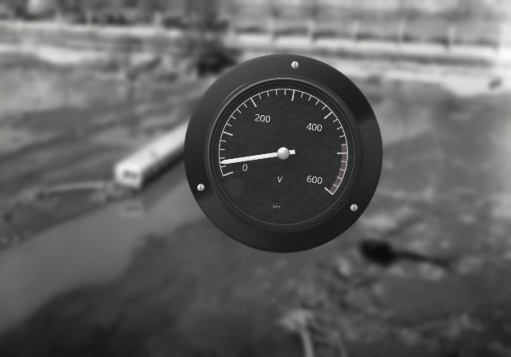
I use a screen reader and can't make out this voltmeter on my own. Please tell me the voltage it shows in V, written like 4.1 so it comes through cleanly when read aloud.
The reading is 30
